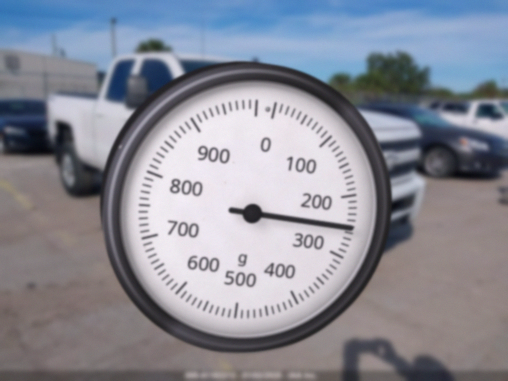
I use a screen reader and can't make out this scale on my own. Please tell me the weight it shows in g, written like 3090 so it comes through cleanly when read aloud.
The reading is 250
